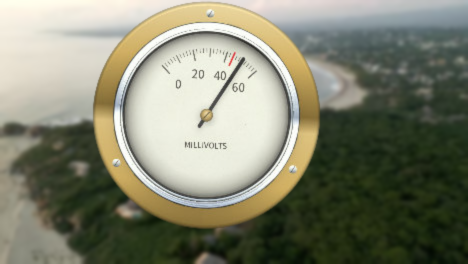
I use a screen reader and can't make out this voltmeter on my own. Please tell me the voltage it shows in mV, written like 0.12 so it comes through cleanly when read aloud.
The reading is 50
